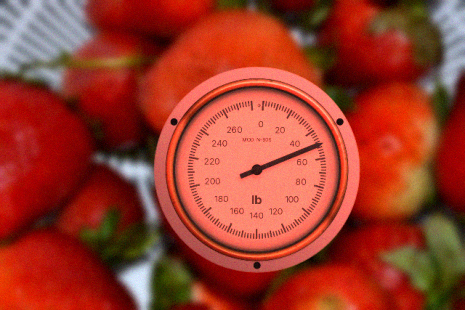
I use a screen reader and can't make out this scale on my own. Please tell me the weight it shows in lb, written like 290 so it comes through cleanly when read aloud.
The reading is 50
